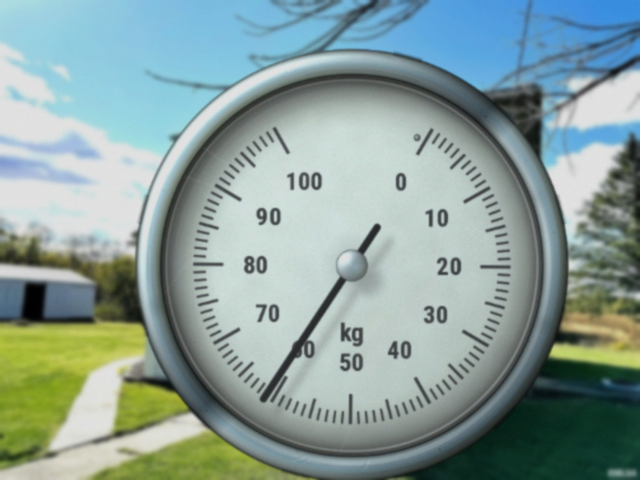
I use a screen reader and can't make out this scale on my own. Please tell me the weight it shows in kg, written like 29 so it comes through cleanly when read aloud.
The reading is 61
